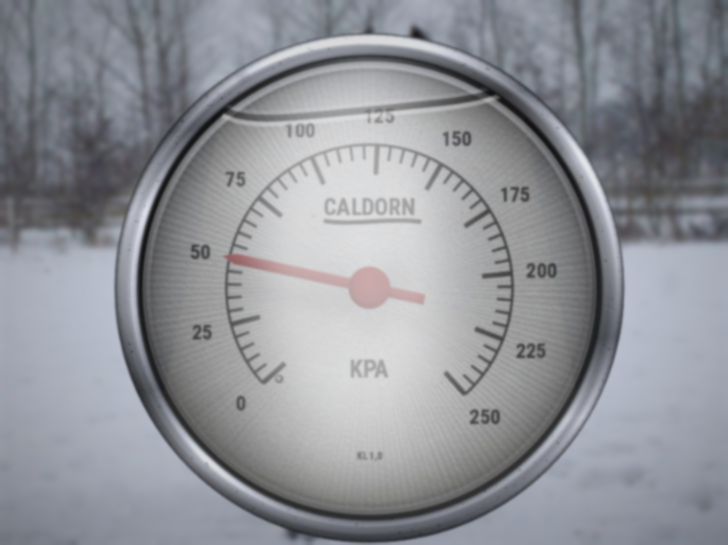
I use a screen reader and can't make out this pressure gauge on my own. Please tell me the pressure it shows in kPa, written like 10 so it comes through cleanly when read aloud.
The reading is 50
